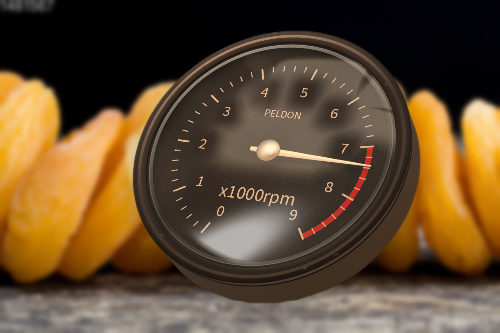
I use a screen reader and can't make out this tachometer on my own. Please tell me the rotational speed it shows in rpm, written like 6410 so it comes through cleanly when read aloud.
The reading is 7400
